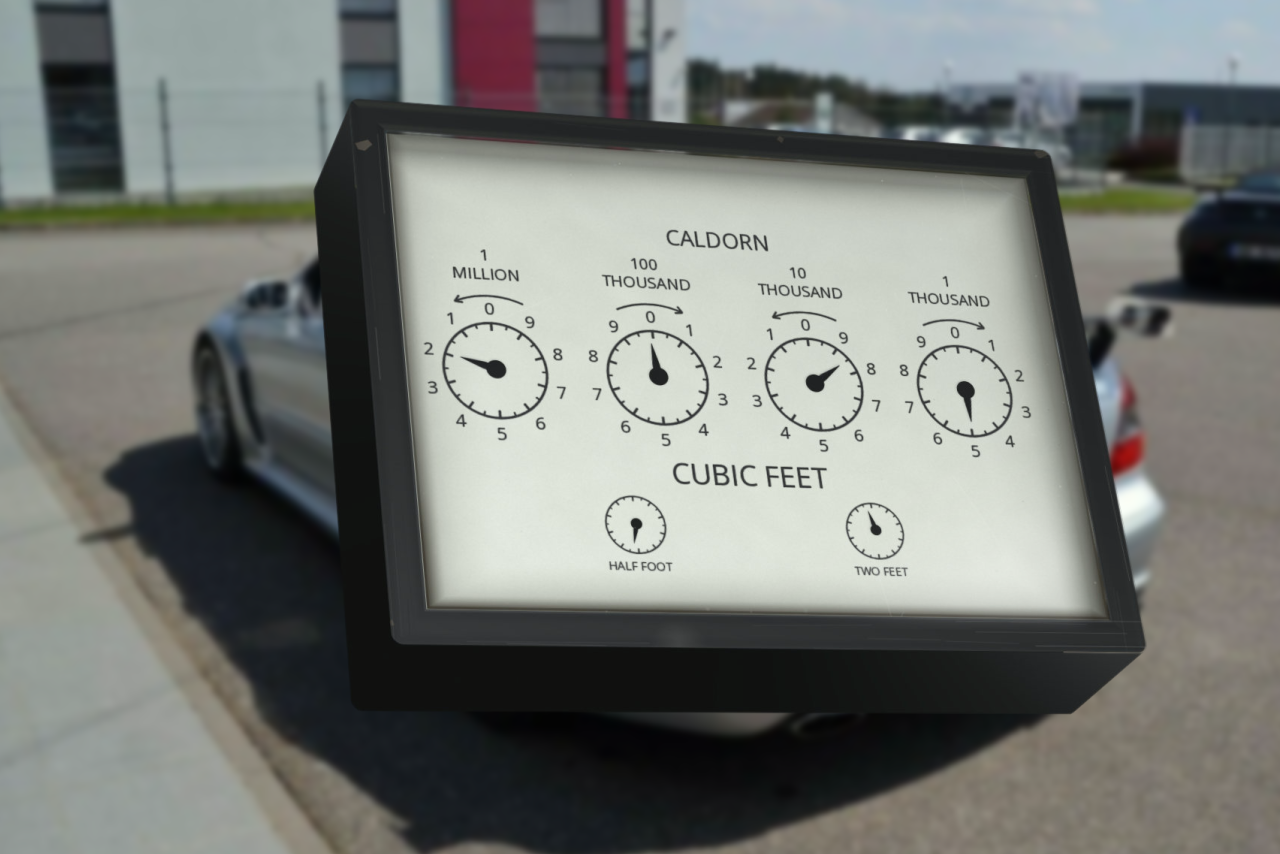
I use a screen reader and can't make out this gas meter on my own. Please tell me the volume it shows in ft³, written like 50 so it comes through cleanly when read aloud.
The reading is 198500
